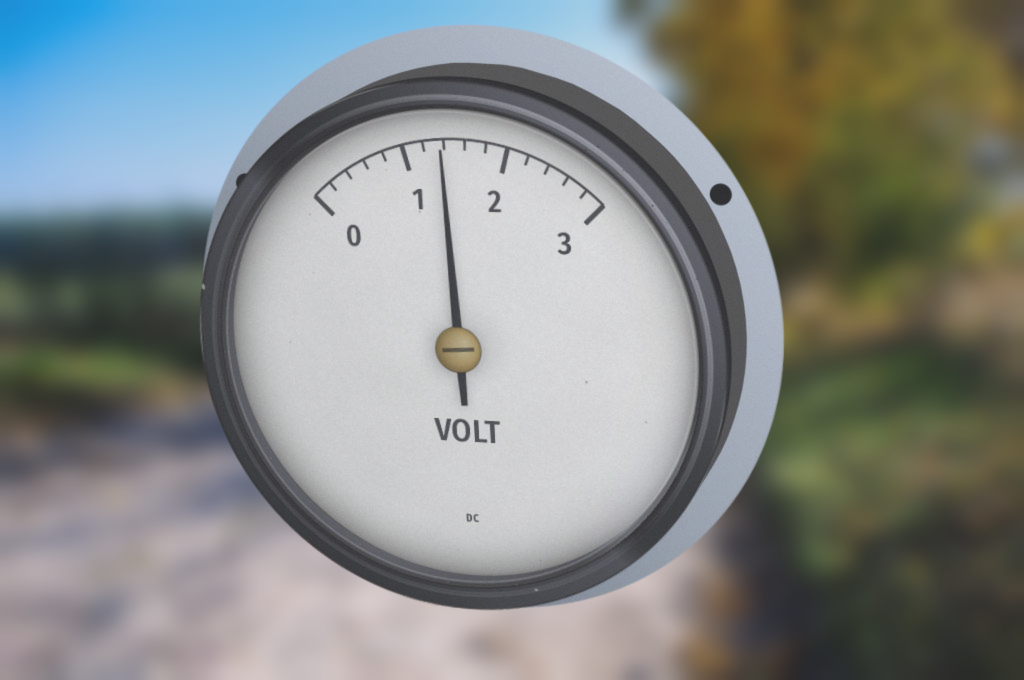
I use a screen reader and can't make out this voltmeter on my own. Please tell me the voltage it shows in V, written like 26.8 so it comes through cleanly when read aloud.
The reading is 1.4
